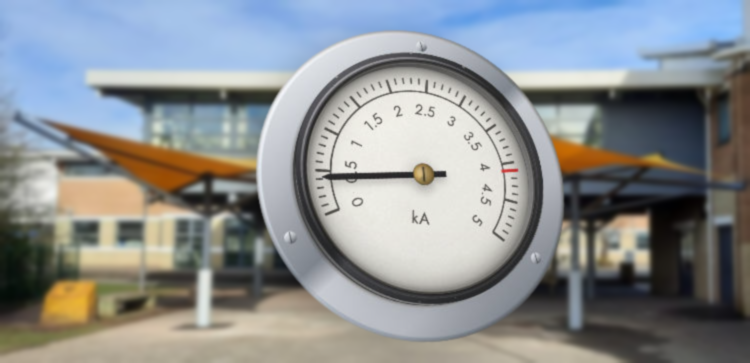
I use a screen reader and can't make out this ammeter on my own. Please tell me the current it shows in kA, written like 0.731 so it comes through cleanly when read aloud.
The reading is 0.4
